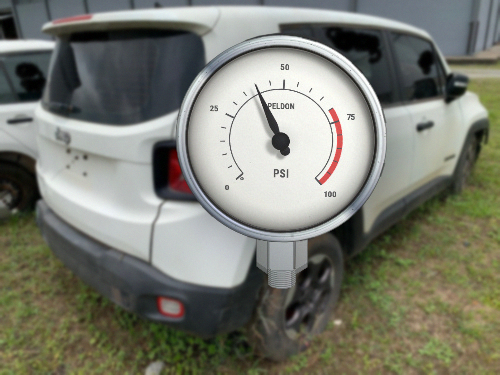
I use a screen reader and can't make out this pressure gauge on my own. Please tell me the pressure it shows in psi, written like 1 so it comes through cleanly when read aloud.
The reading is 40
